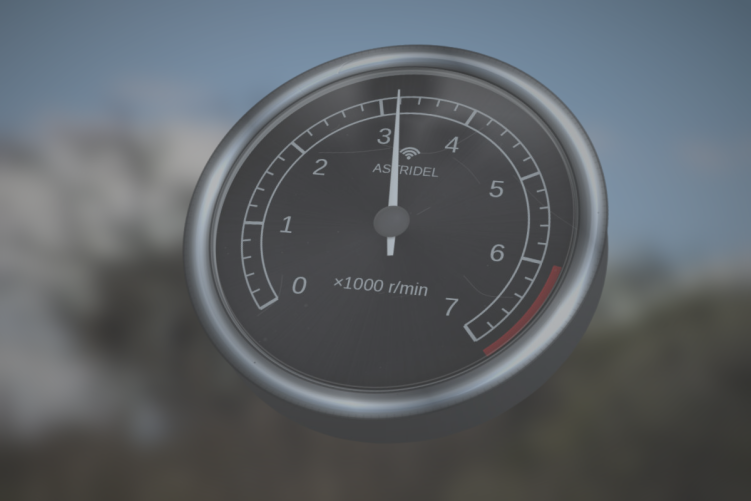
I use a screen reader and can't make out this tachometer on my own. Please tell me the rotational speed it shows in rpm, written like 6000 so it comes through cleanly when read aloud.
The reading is 3200
